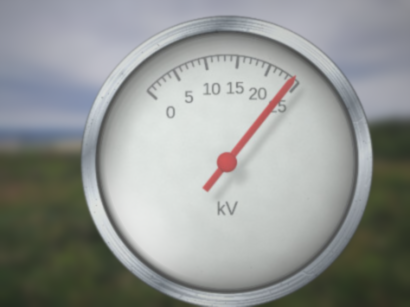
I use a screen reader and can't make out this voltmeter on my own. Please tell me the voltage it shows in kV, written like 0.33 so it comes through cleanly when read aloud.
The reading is 24
